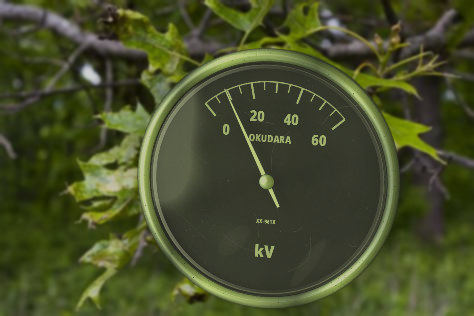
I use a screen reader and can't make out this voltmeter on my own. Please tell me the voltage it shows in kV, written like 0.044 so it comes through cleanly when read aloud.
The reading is 10
